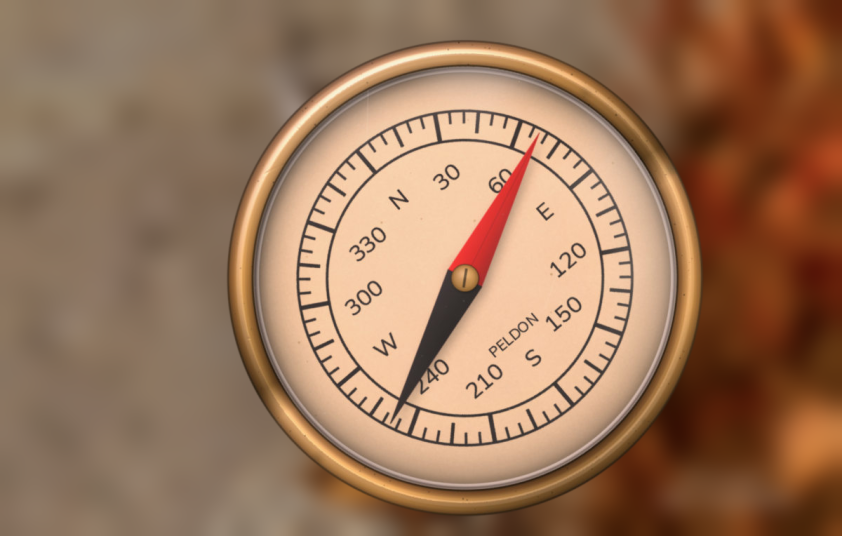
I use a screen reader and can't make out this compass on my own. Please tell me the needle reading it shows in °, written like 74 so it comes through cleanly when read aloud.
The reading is 67.5
